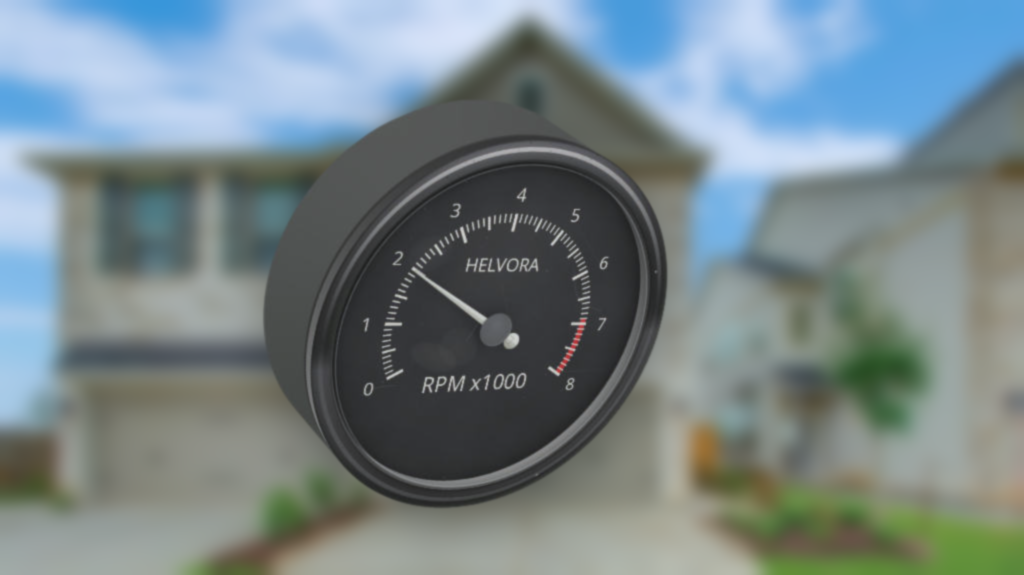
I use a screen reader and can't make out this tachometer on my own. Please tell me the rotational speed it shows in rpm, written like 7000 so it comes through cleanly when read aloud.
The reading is 2000
